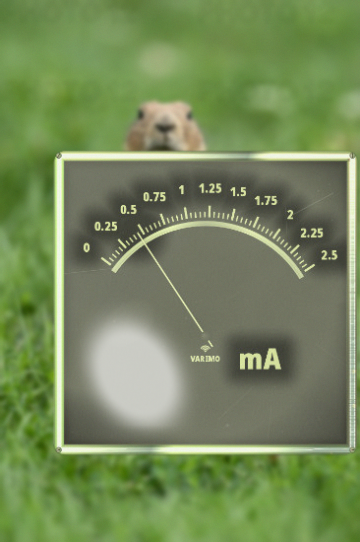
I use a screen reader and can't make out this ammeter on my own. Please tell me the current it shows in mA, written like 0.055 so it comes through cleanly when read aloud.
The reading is 0.45
